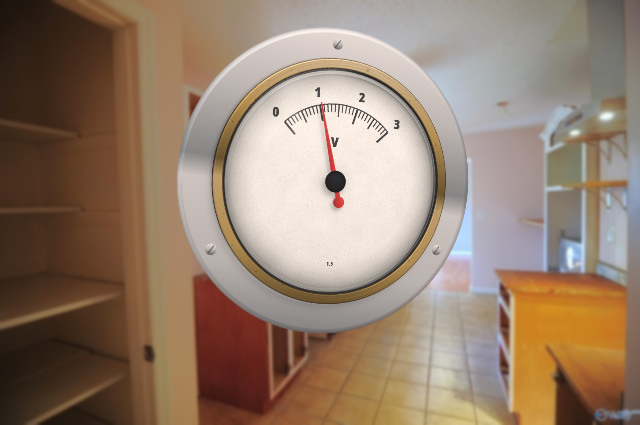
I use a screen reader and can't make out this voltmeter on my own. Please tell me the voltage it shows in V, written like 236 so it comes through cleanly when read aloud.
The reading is 1
